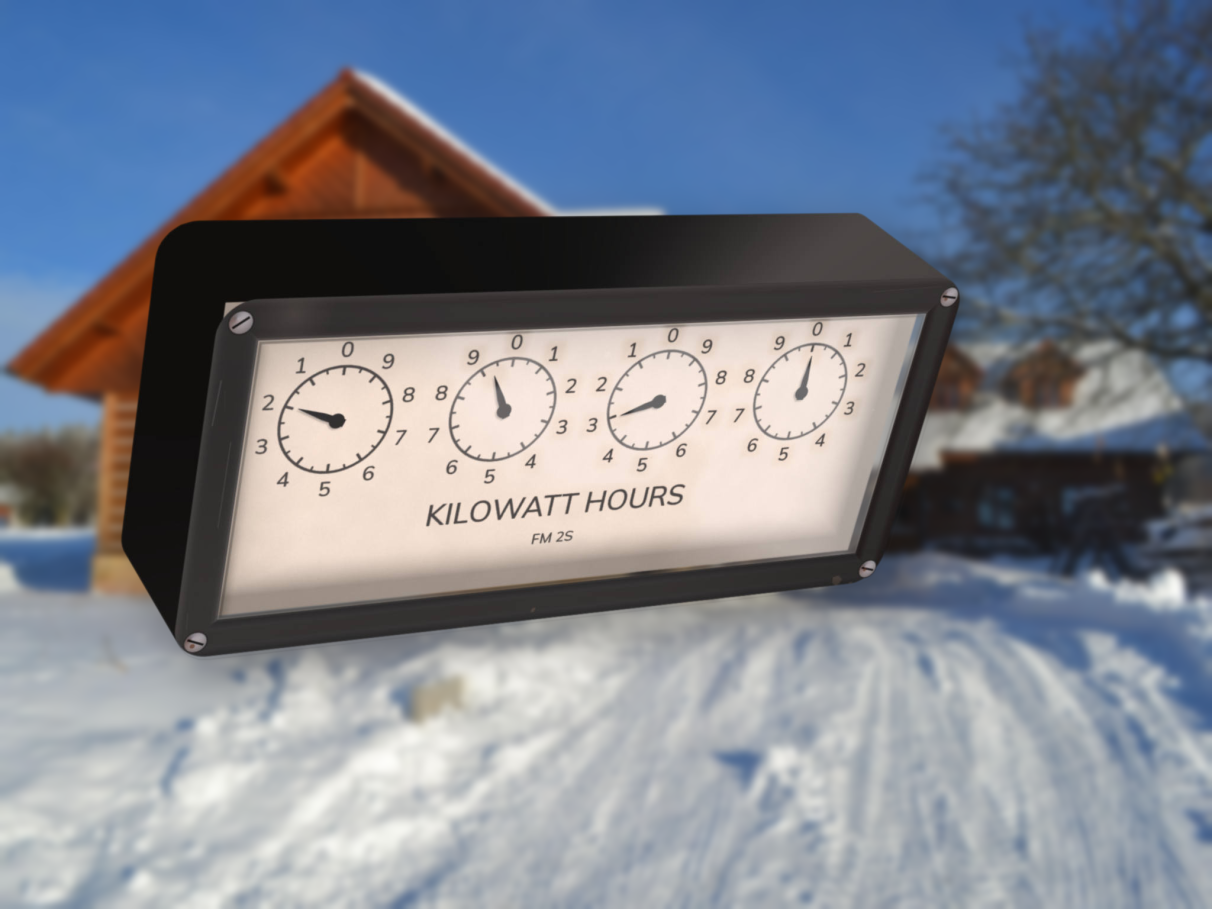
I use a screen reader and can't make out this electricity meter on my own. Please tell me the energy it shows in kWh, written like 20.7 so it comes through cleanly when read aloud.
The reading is 1930
